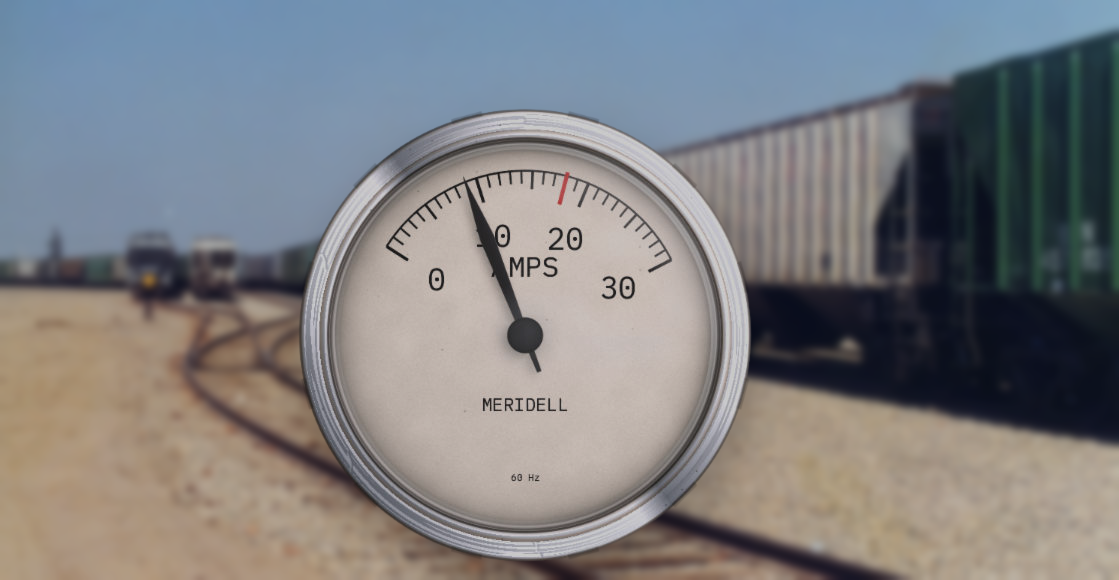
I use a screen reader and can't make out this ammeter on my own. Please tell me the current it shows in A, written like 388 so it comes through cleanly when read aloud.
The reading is 9
